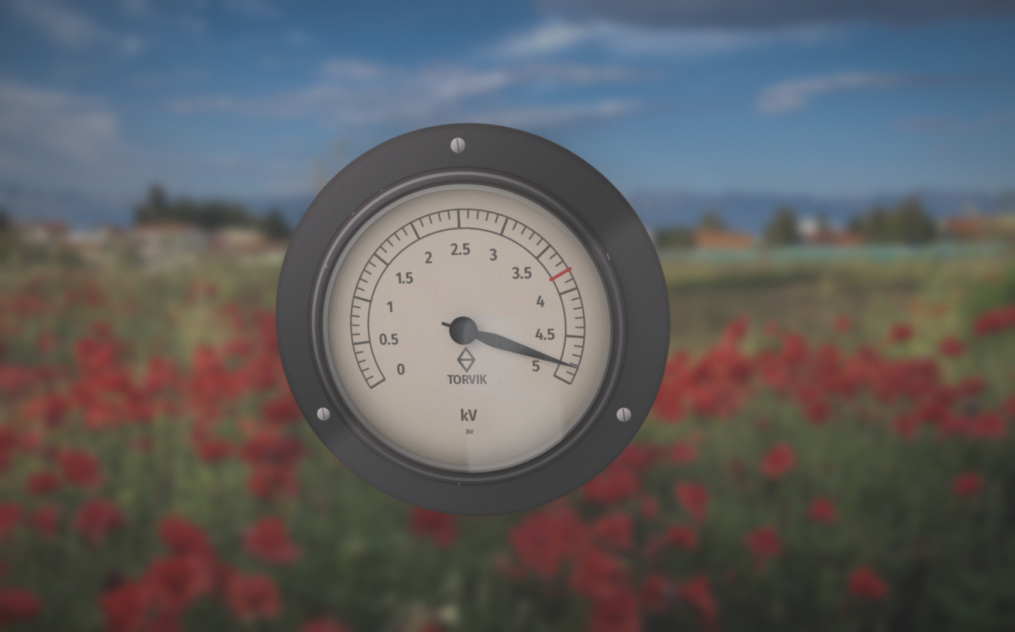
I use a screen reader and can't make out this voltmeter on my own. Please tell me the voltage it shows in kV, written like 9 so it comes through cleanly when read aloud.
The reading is 4.8
